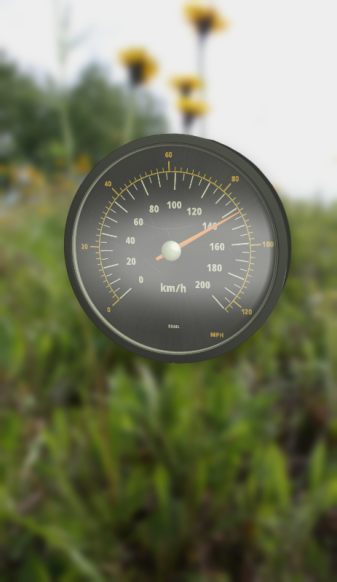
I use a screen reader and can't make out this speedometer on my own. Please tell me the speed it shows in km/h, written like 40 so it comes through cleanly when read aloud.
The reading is 142.5
